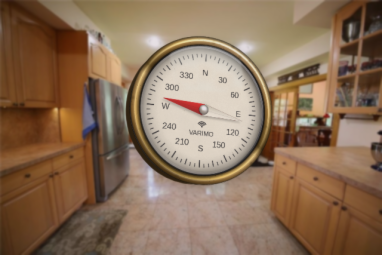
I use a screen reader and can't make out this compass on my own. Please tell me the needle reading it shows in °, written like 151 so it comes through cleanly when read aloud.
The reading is 280
